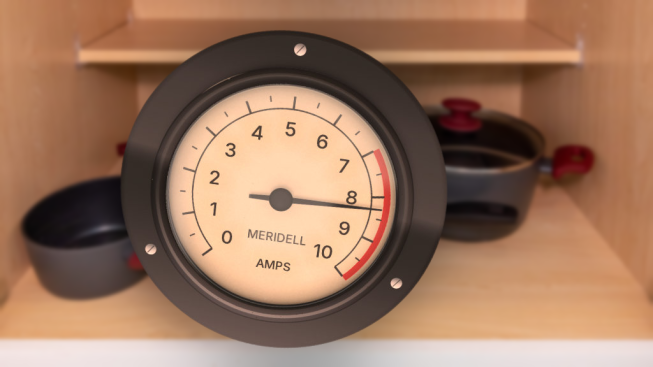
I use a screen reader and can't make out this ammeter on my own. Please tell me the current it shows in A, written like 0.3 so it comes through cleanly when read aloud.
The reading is 8.25
